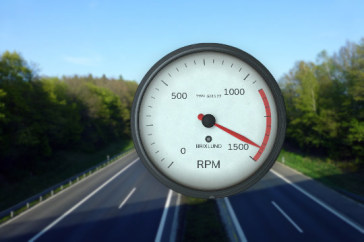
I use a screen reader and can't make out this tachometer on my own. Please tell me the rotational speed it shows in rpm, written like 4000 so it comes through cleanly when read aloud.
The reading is 1425
